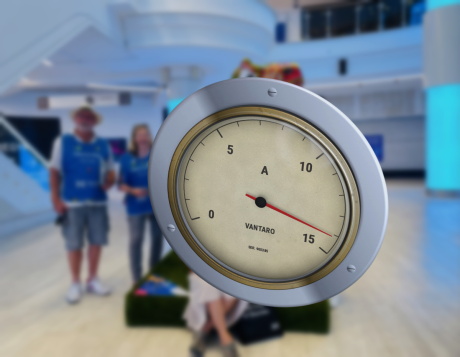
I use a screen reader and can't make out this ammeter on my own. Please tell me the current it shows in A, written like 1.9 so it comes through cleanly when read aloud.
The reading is 14
